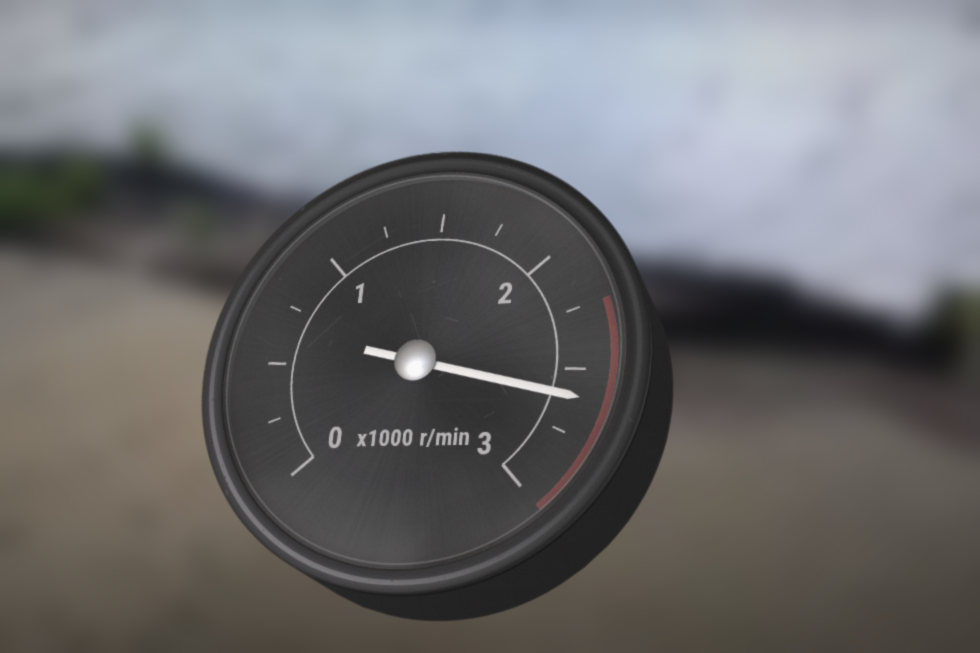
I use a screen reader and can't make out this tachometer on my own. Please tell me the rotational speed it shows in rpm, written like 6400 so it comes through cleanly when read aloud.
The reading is 2625
